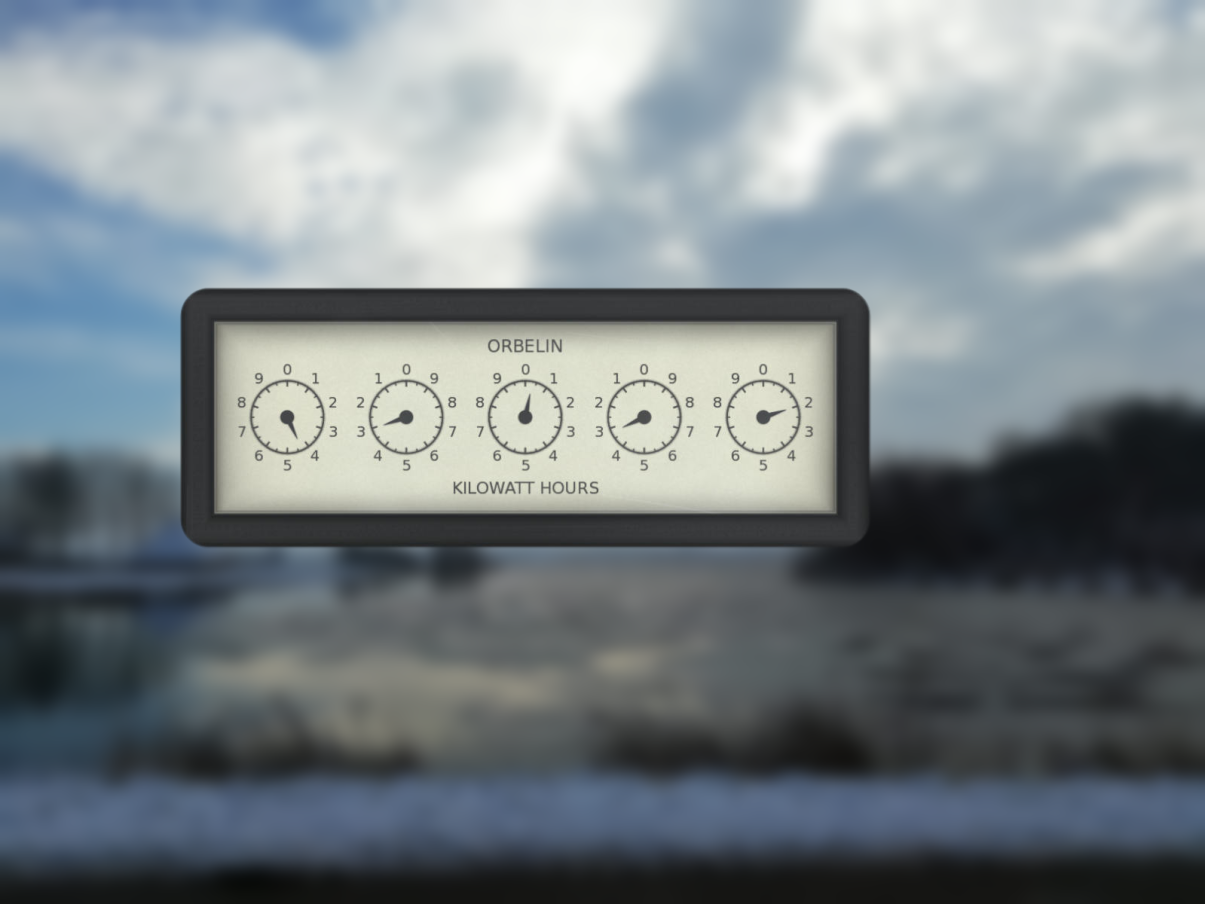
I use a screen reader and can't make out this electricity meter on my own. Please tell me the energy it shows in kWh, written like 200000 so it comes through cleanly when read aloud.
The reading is 43032
